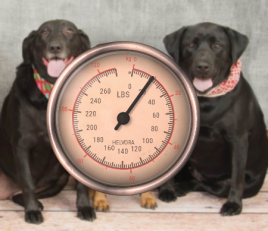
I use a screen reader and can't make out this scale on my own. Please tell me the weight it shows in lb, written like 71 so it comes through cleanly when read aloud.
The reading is 20
